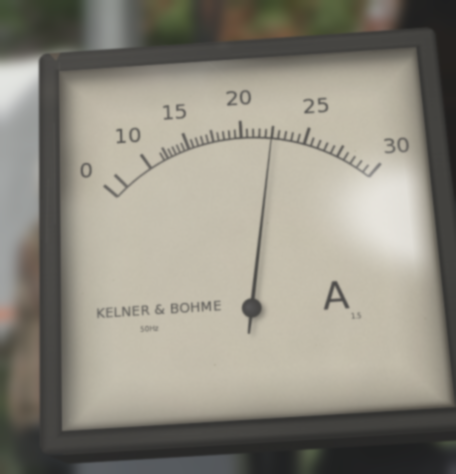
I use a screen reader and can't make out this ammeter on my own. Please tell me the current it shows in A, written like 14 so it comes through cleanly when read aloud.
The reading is 22.5
